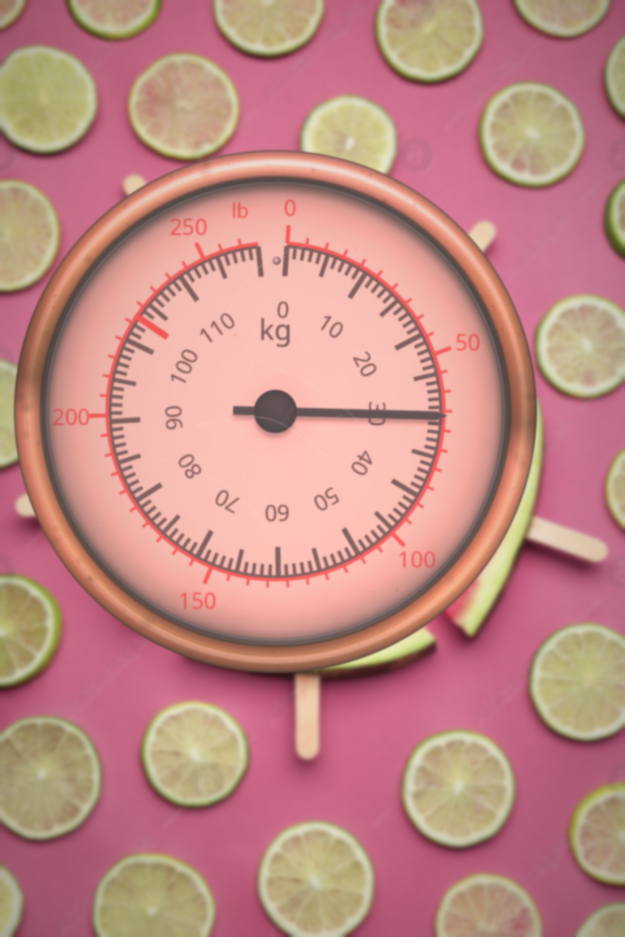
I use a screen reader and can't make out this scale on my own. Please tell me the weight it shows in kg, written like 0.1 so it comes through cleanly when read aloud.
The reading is 30
